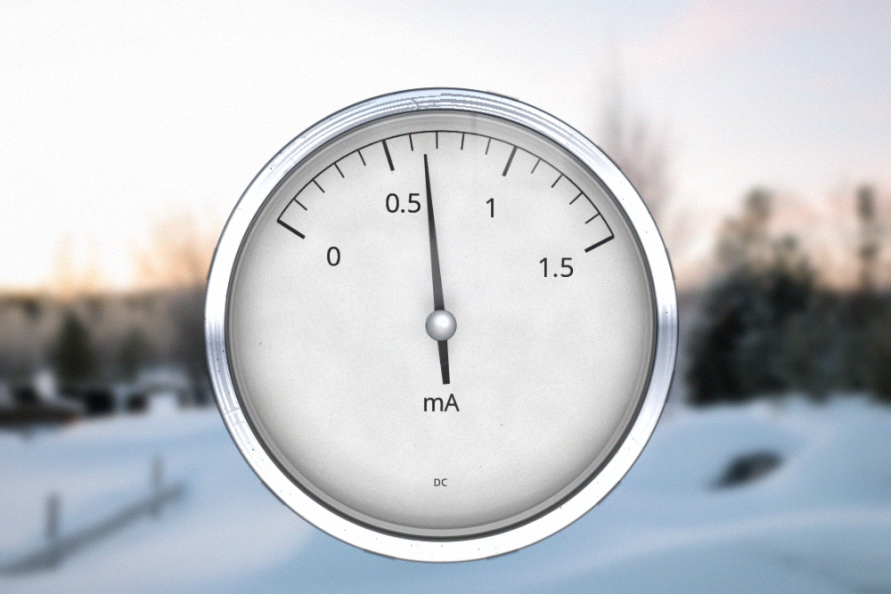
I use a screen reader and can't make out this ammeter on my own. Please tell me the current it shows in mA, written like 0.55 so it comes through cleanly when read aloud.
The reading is 0.65
